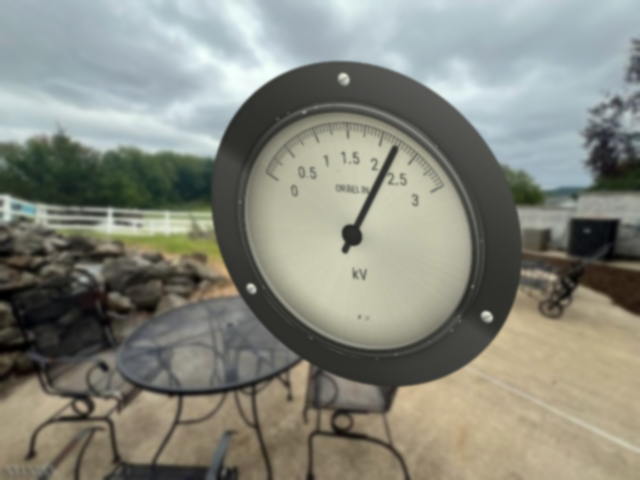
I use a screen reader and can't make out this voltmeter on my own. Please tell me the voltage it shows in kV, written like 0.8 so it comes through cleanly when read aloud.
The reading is 2.25
